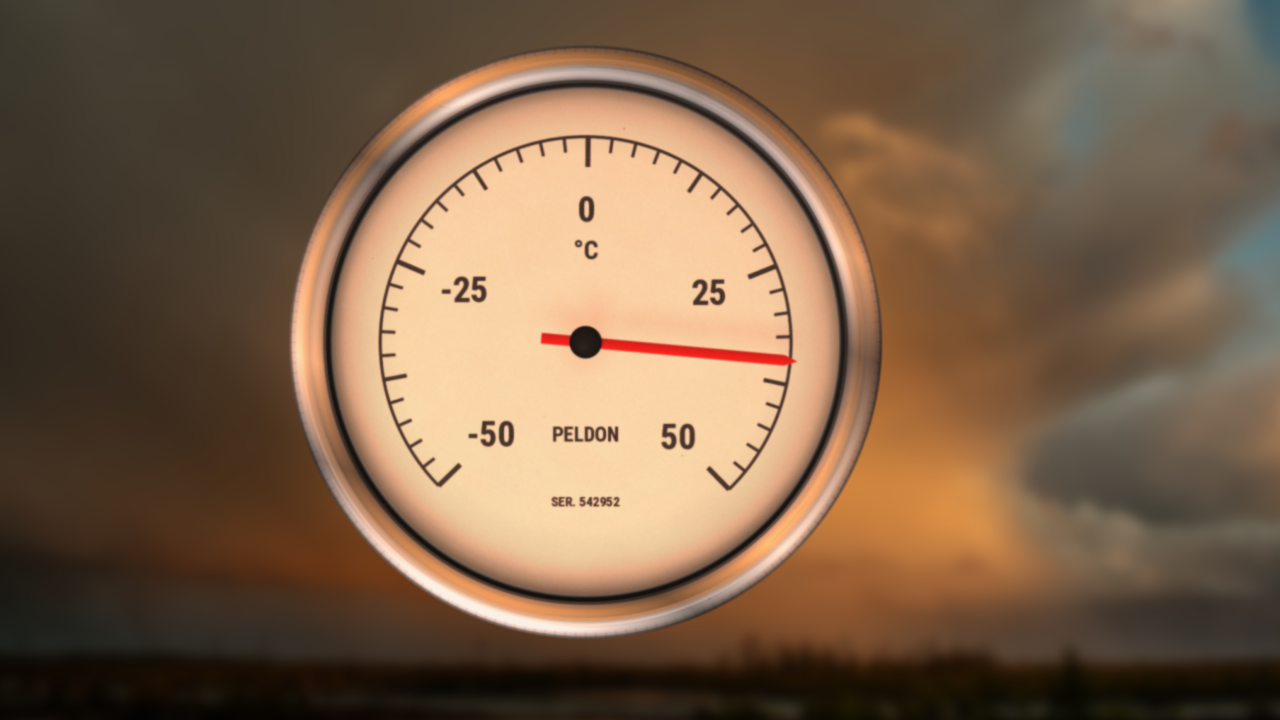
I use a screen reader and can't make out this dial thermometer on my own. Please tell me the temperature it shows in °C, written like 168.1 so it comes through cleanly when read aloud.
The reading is 35
